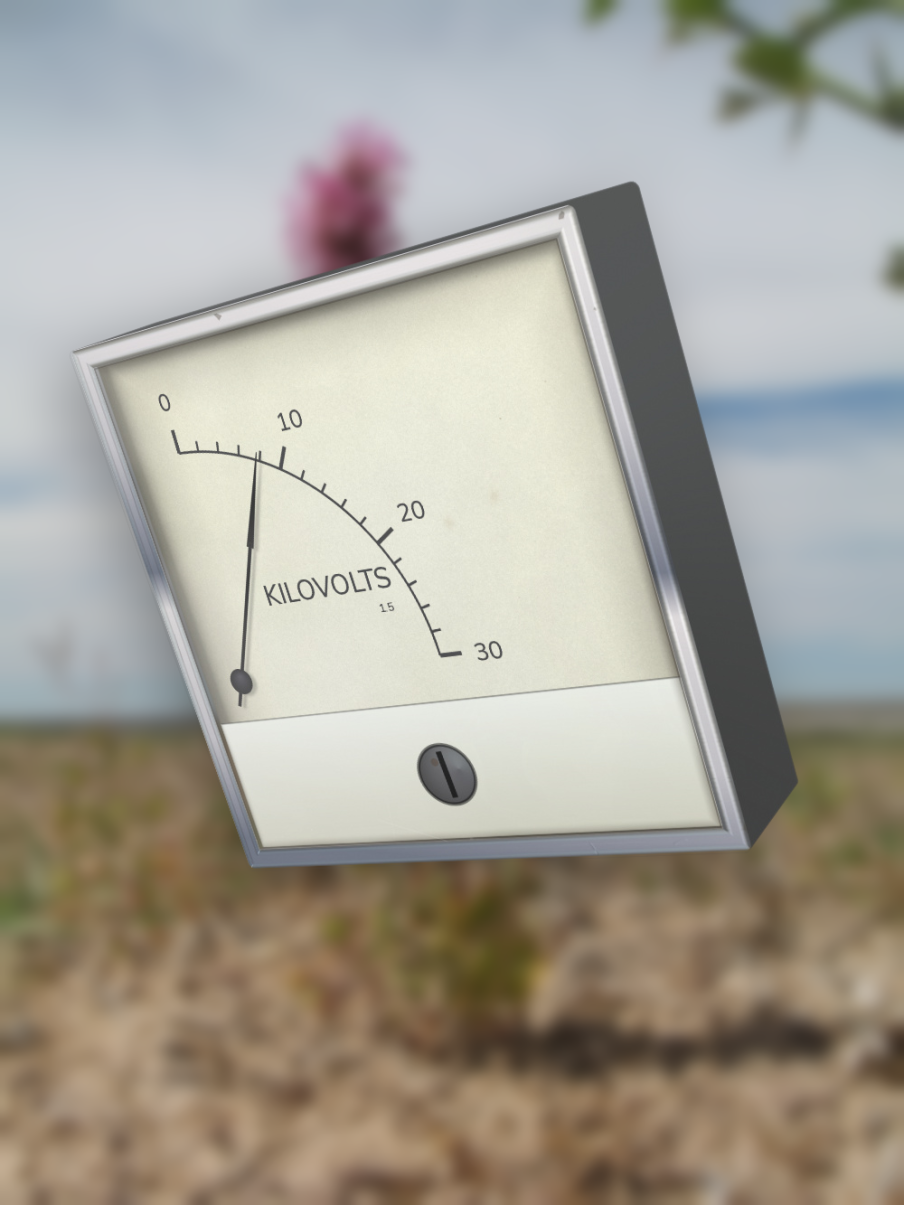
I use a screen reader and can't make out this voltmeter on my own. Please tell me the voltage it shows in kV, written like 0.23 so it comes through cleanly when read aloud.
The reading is 8
